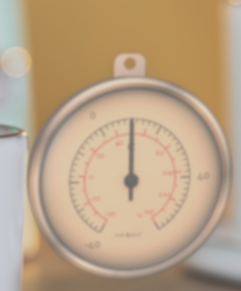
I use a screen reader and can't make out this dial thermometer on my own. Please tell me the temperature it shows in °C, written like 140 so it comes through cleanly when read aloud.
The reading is 10
